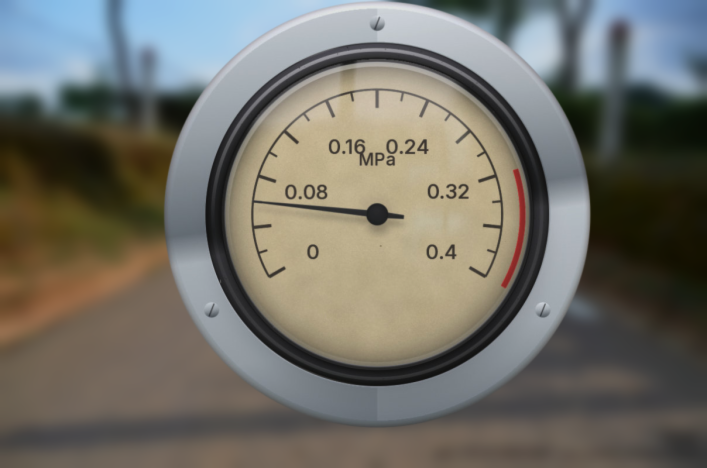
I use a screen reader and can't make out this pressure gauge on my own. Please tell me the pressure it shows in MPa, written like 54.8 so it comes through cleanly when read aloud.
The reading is 0.06
